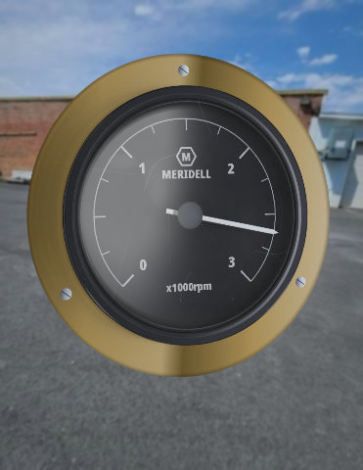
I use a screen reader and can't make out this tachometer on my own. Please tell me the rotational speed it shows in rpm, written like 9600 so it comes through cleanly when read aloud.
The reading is 2625
